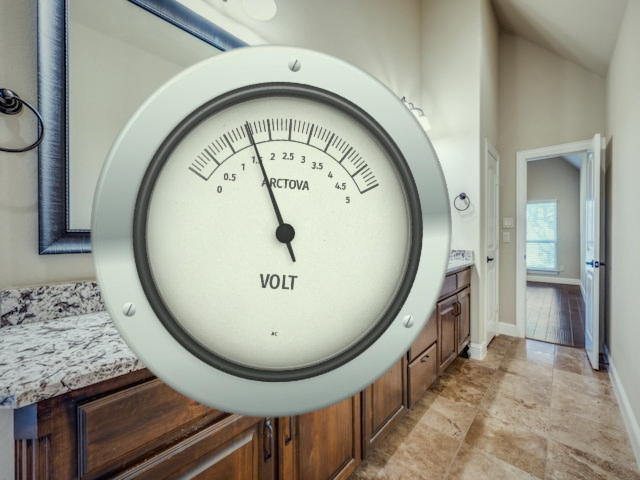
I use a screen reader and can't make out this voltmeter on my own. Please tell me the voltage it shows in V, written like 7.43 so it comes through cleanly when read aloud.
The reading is 1.5
